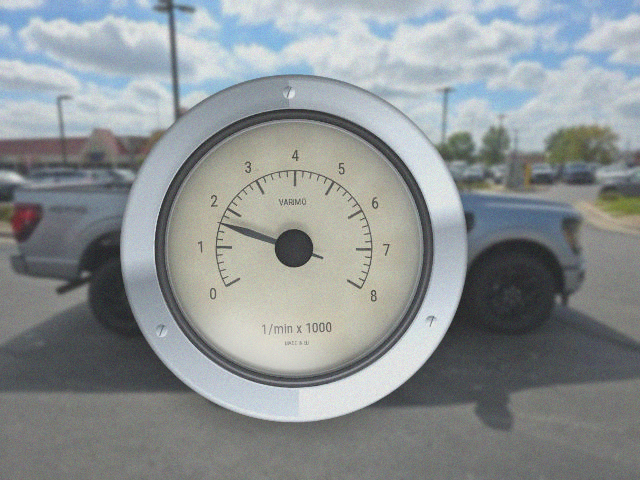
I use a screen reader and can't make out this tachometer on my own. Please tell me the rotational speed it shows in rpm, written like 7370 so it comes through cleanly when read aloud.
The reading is 1600
